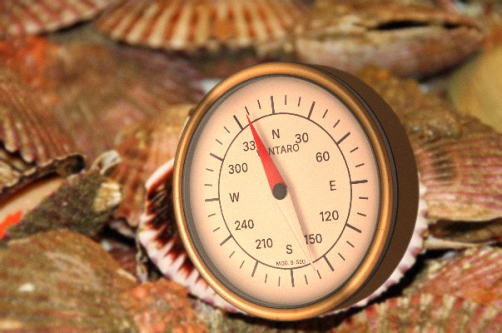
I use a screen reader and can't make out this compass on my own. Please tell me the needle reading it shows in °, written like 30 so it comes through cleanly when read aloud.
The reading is 340
